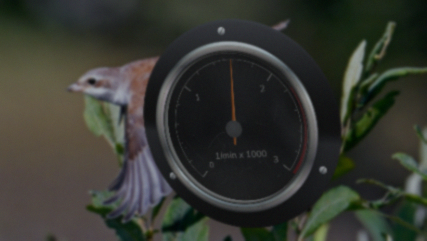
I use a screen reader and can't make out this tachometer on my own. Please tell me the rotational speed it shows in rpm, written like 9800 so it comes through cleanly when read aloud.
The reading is 1600
